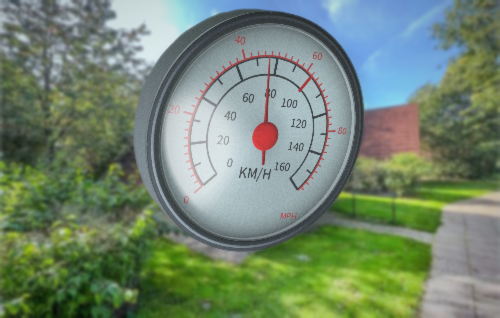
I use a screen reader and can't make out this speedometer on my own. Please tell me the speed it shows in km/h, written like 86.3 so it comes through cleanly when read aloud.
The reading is 75
